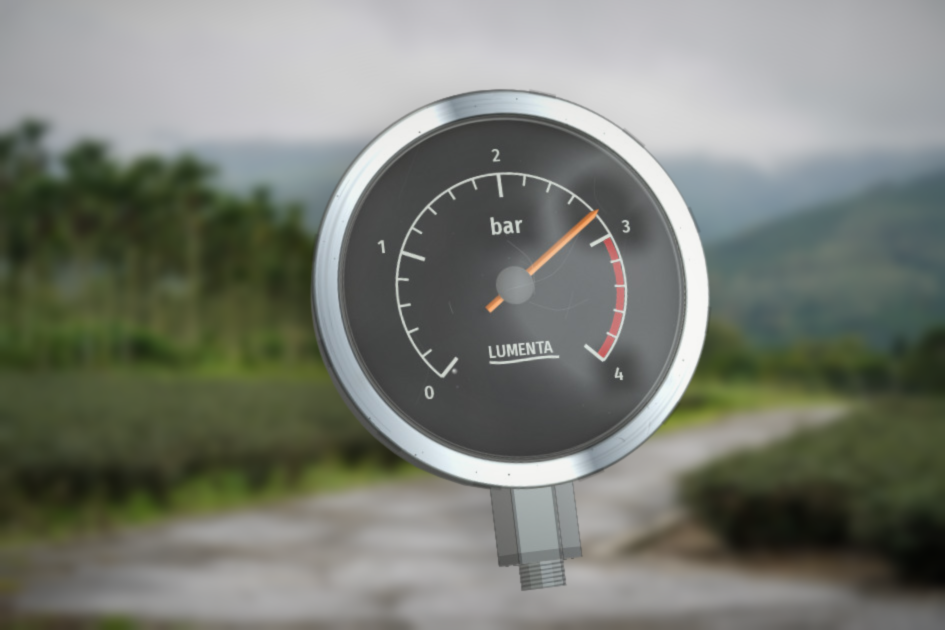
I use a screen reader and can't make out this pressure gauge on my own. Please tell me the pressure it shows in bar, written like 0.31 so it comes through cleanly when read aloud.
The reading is 2.8
